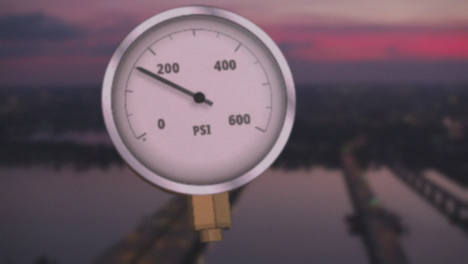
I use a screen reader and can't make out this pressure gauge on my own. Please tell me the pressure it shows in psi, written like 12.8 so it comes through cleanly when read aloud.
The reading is 150
